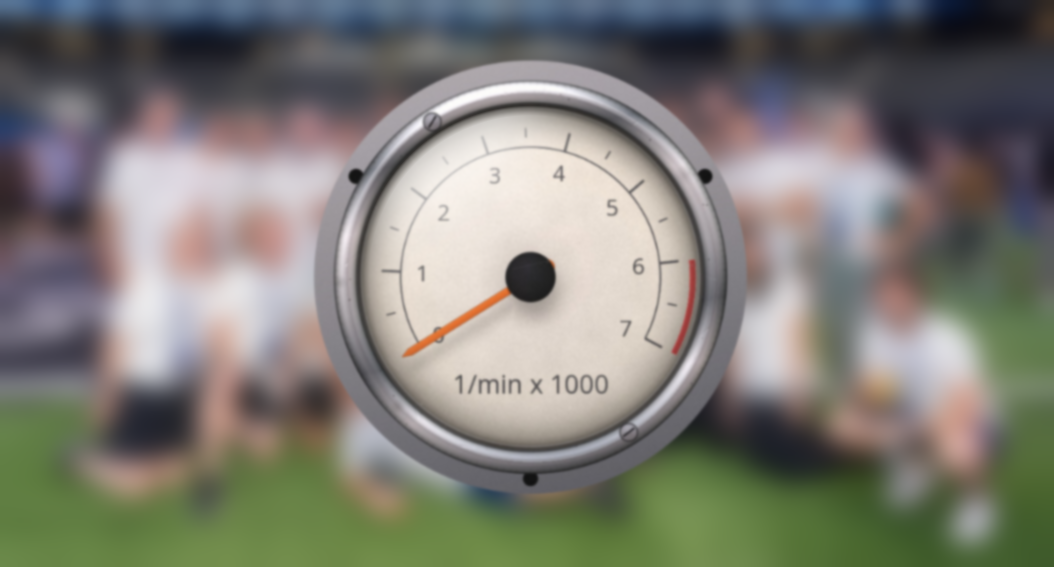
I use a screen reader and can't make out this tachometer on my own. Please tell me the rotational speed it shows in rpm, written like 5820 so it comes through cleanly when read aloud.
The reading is 0
